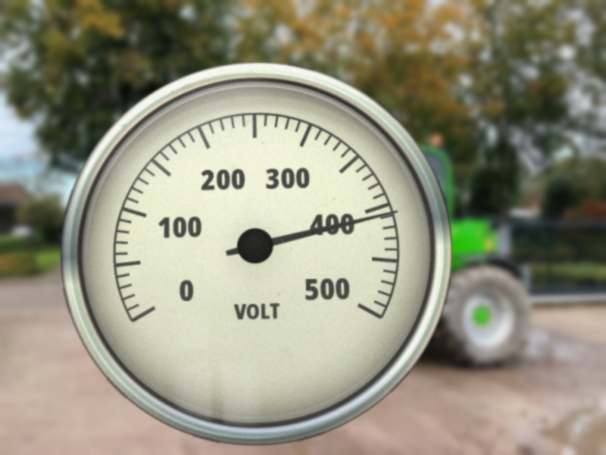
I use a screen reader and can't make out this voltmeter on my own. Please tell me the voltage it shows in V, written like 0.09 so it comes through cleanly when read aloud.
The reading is 410
